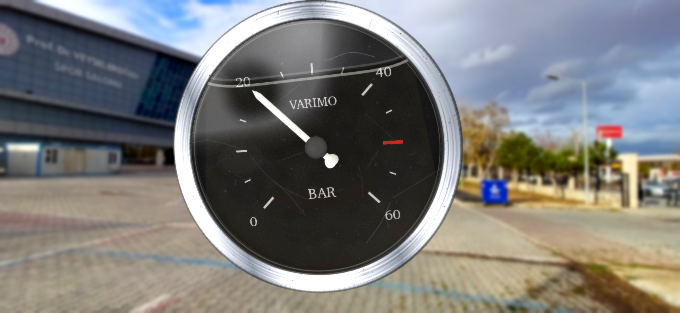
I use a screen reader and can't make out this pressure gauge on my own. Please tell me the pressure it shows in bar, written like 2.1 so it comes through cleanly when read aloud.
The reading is 20
